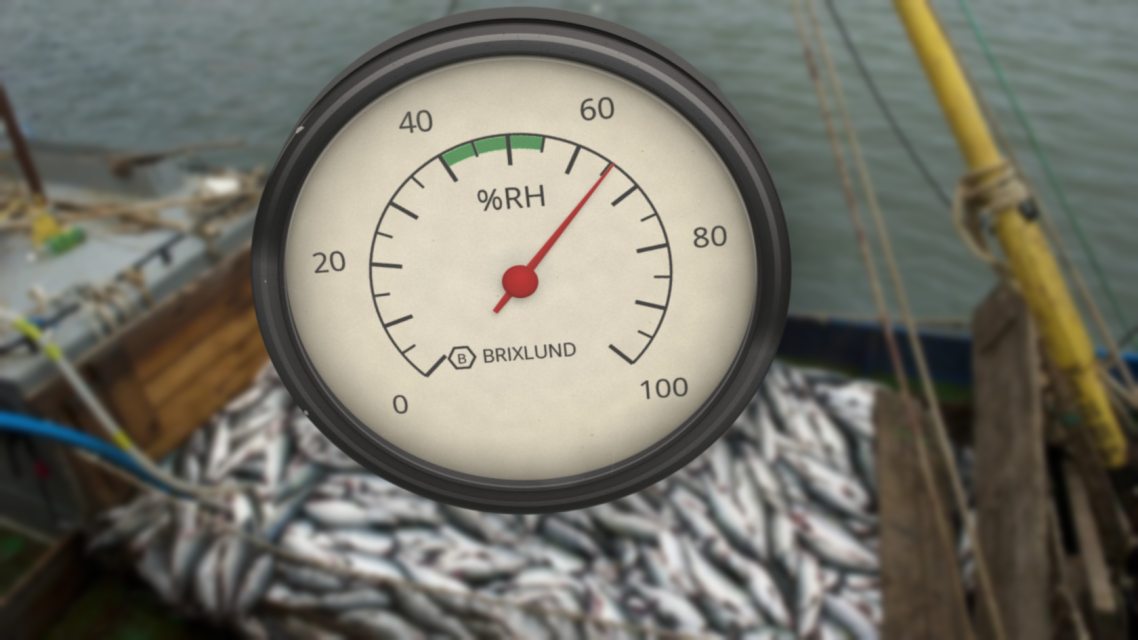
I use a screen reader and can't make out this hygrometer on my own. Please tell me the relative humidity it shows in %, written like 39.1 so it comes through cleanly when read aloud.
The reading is 65
